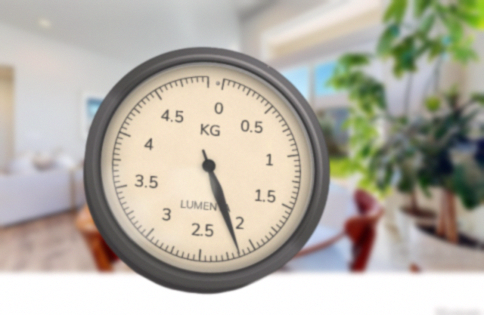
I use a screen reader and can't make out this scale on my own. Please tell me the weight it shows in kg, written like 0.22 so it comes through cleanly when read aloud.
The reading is 2.15
